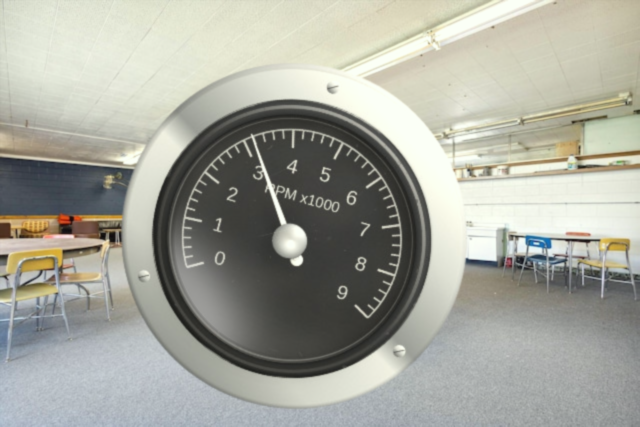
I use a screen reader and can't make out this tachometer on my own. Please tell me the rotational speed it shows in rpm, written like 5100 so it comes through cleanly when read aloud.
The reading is 3200
